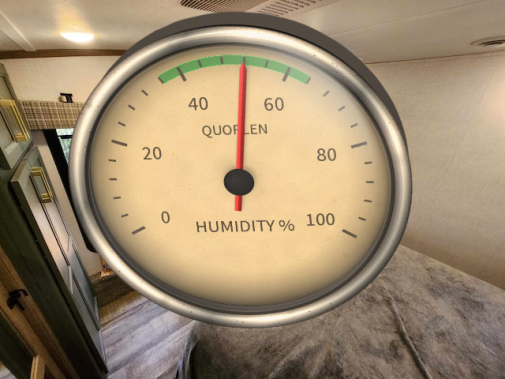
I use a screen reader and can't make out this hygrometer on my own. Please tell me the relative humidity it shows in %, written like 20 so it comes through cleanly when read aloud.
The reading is 52
